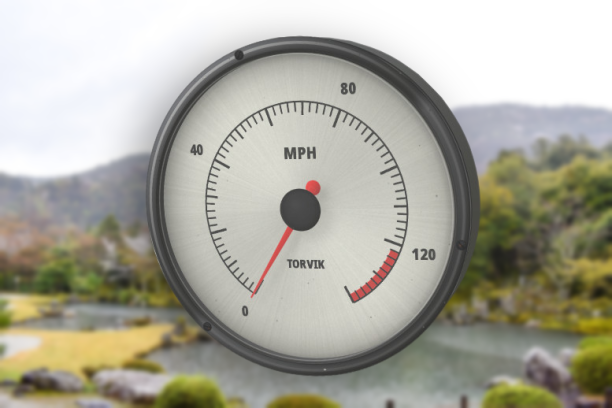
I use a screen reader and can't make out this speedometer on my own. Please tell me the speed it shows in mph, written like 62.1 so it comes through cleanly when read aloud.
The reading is 0
